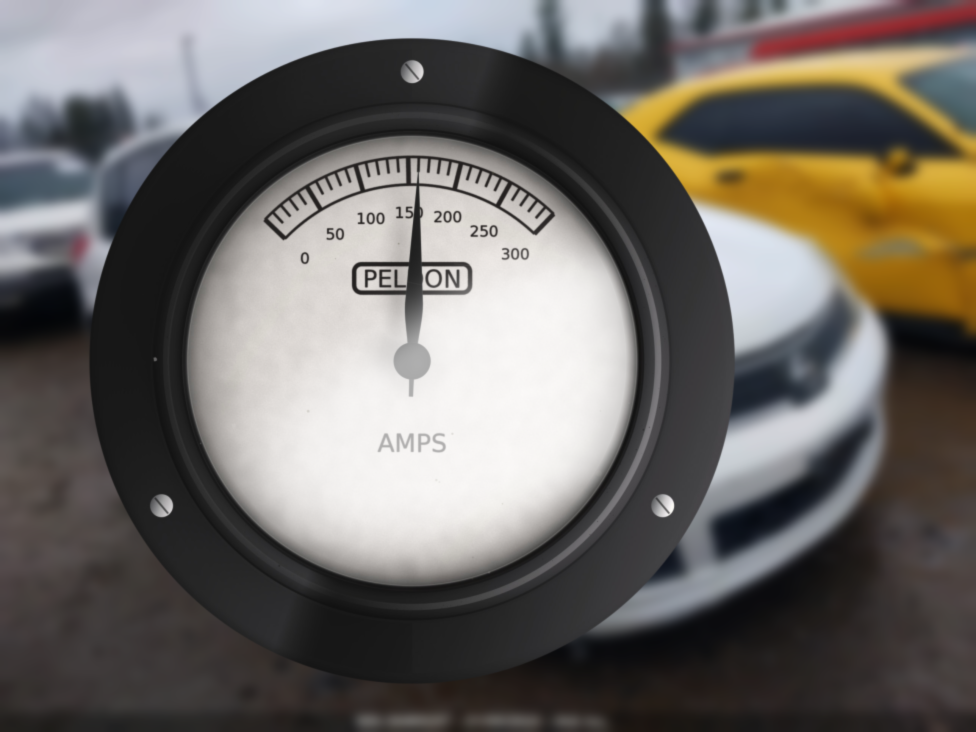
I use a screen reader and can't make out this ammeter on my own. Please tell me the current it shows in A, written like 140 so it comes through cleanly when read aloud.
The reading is 160
